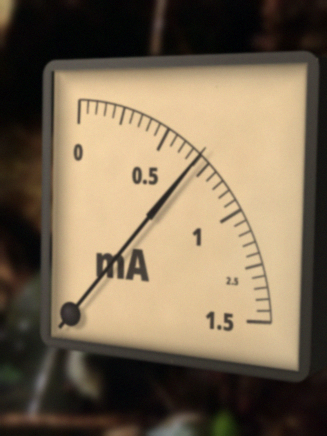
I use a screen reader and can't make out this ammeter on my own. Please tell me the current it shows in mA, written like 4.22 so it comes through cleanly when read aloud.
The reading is 0.7
